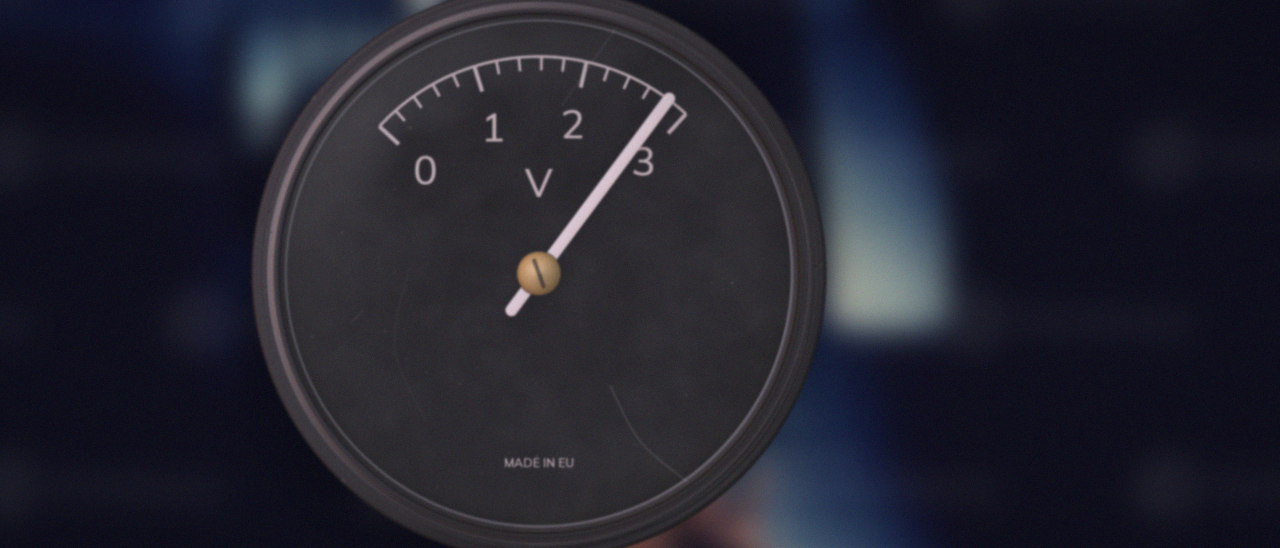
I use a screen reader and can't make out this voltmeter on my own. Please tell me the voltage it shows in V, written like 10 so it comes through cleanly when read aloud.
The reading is 2.8
